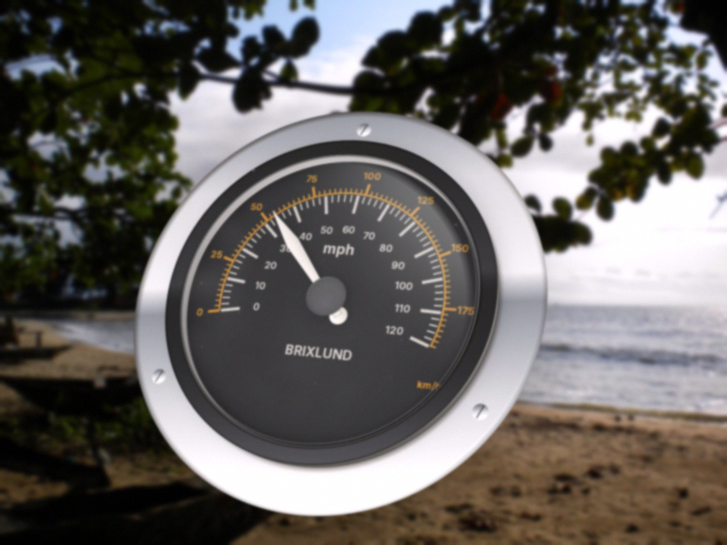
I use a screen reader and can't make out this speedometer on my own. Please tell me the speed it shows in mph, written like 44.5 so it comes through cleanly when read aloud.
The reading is 34
